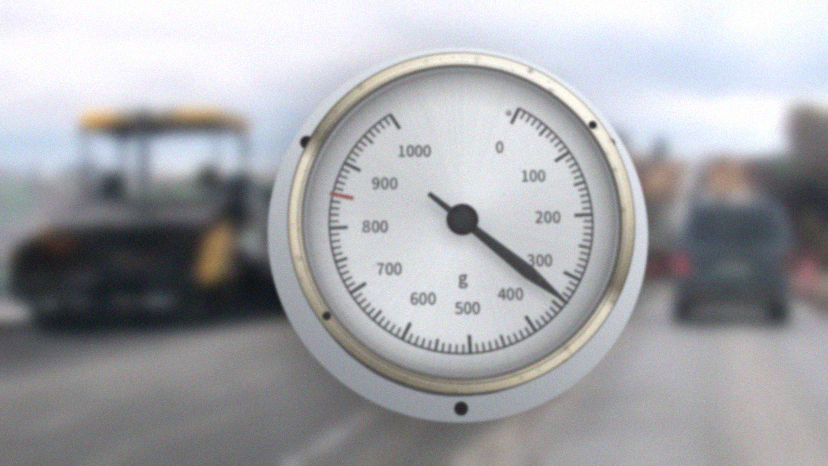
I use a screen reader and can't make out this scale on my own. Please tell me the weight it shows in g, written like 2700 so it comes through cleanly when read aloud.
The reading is 340
